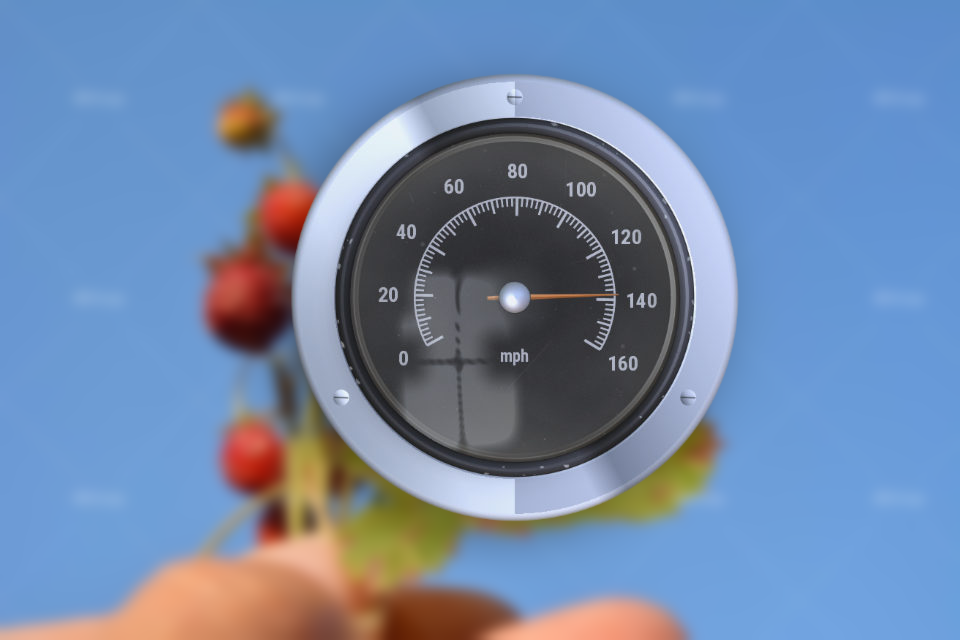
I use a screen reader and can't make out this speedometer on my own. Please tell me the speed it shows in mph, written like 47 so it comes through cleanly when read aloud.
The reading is 138
